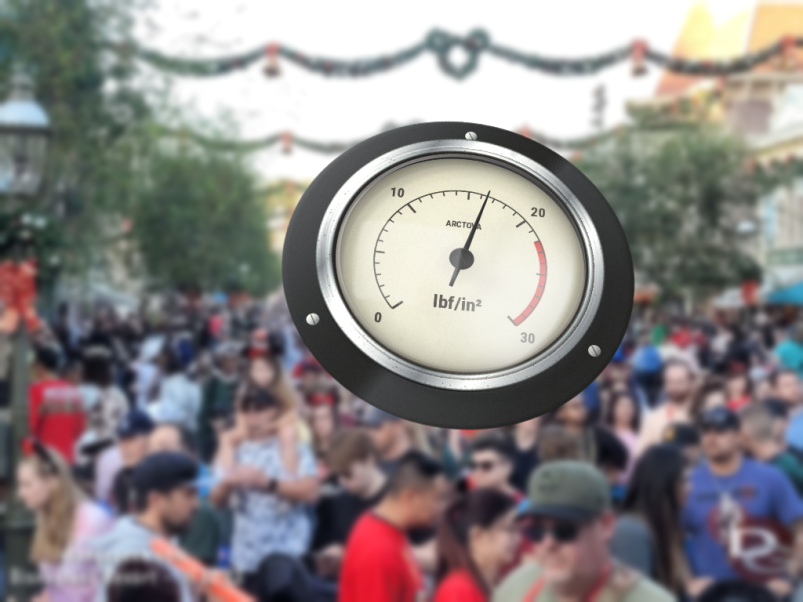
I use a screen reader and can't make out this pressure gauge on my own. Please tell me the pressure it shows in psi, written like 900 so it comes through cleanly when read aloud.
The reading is 16.5
